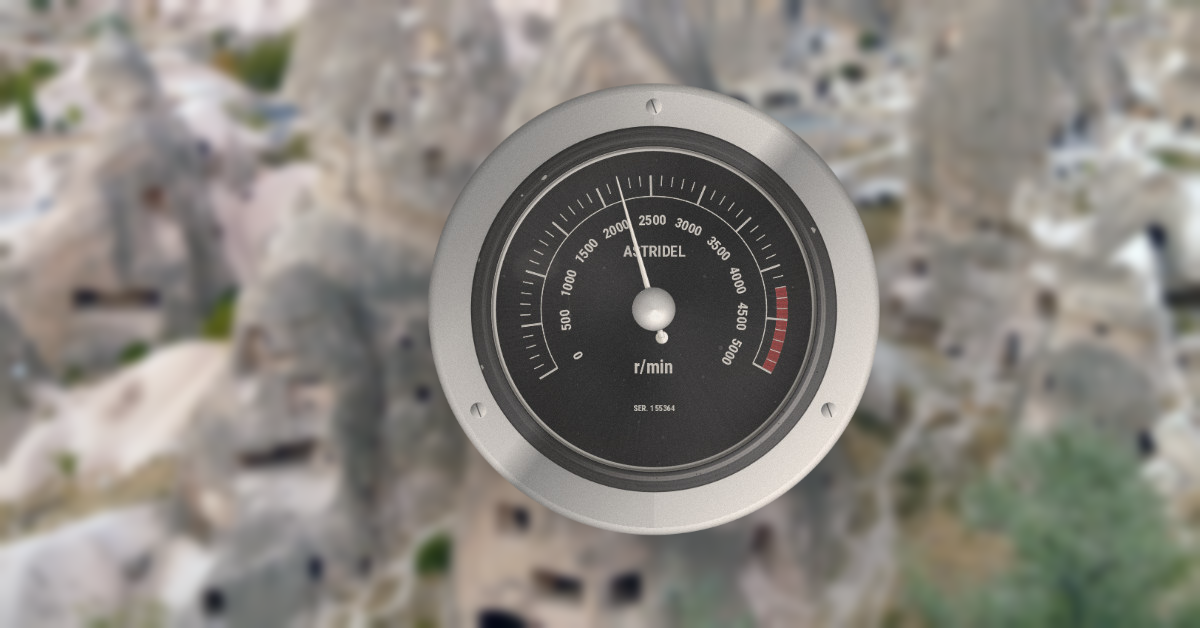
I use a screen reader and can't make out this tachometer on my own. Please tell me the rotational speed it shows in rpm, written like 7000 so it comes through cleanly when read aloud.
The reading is 2200
